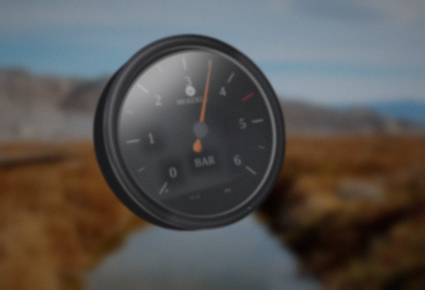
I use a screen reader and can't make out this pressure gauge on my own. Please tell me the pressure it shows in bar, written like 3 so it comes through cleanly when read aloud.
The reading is 3.5
